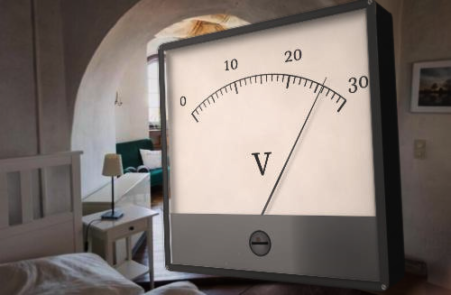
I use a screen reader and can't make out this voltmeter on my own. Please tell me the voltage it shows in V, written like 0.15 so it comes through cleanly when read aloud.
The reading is 26
